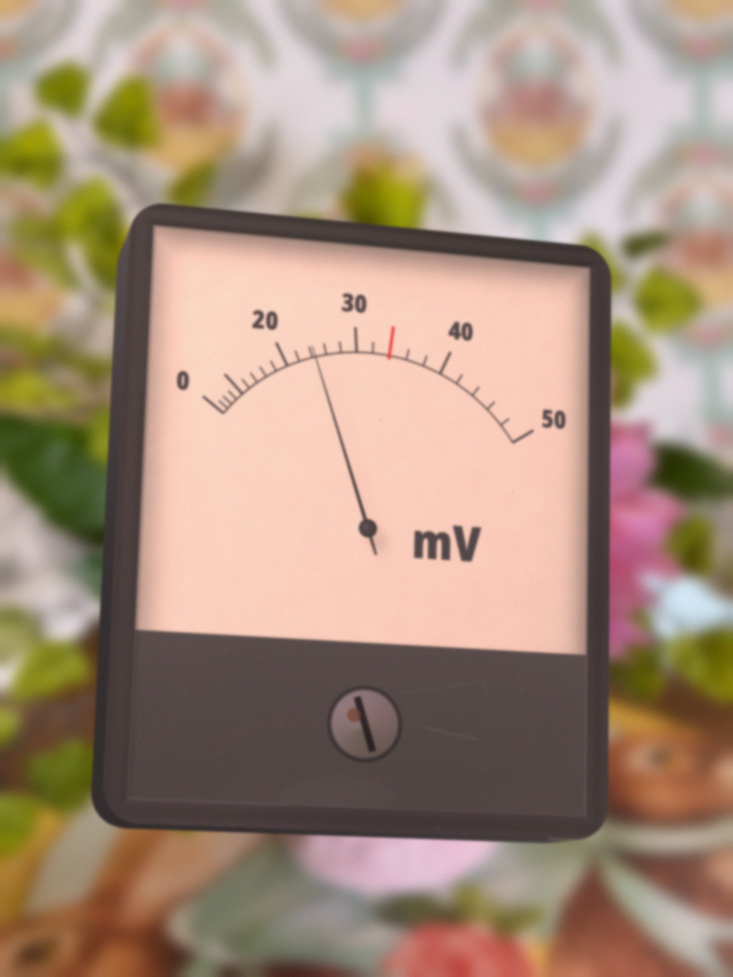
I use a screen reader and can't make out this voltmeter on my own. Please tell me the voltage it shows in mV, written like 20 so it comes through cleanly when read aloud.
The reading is 24
